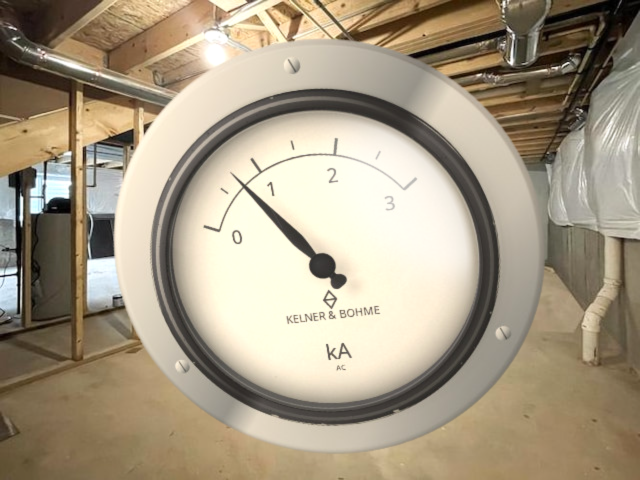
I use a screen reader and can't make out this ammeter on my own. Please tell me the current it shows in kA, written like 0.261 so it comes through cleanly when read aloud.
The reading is 0.75
